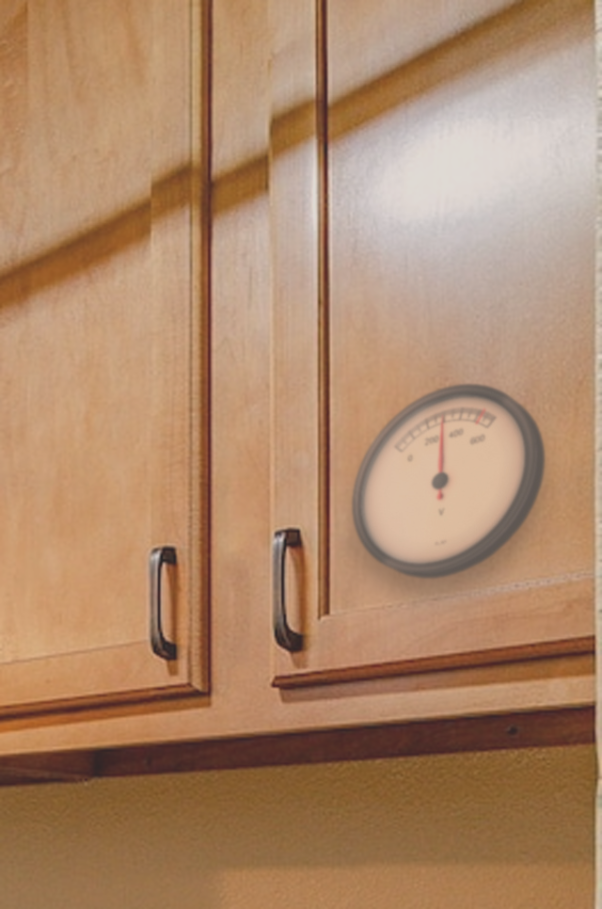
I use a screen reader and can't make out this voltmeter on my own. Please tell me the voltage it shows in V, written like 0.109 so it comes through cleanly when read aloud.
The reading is 300
